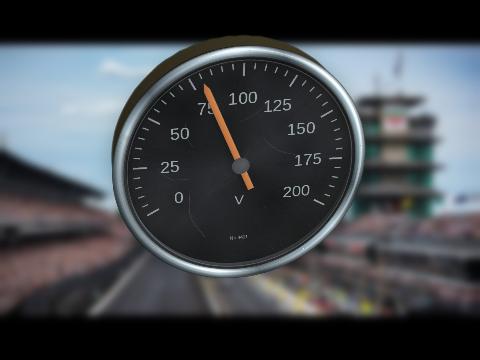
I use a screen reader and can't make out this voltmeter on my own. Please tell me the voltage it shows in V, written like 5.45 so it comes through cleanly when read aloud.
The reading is 80
